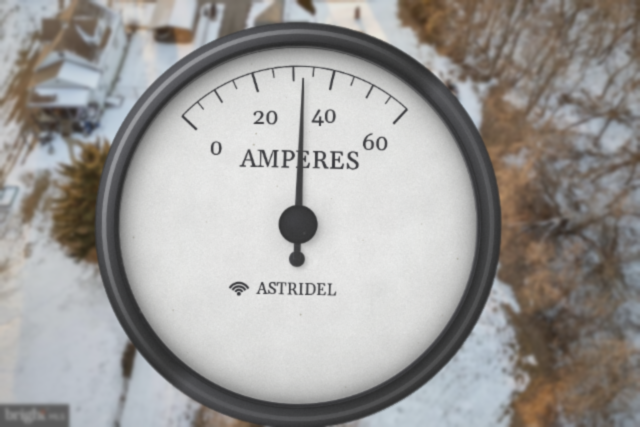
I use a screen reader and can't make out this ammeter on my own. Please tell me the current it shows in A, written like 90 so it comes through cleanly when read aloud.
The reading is 32.5
